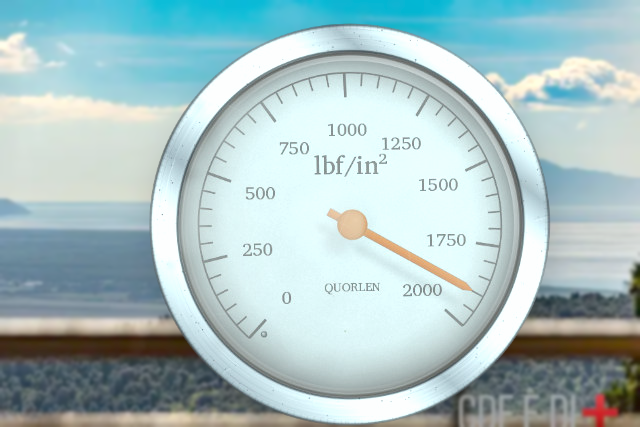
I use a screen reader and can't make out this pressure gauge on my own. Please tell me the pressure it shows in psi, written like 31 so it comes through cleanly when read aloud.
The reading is 1900
